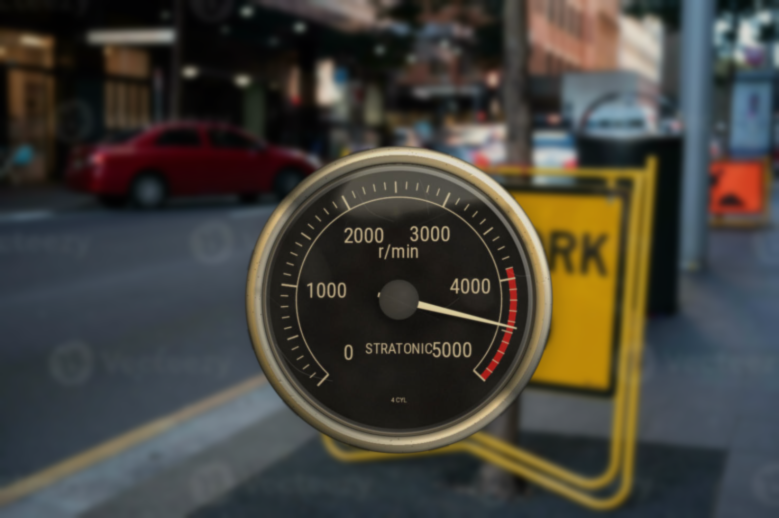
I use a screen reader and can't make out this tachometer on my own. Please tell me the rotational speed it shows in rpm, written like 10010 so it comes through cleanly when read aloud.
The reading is 4450
